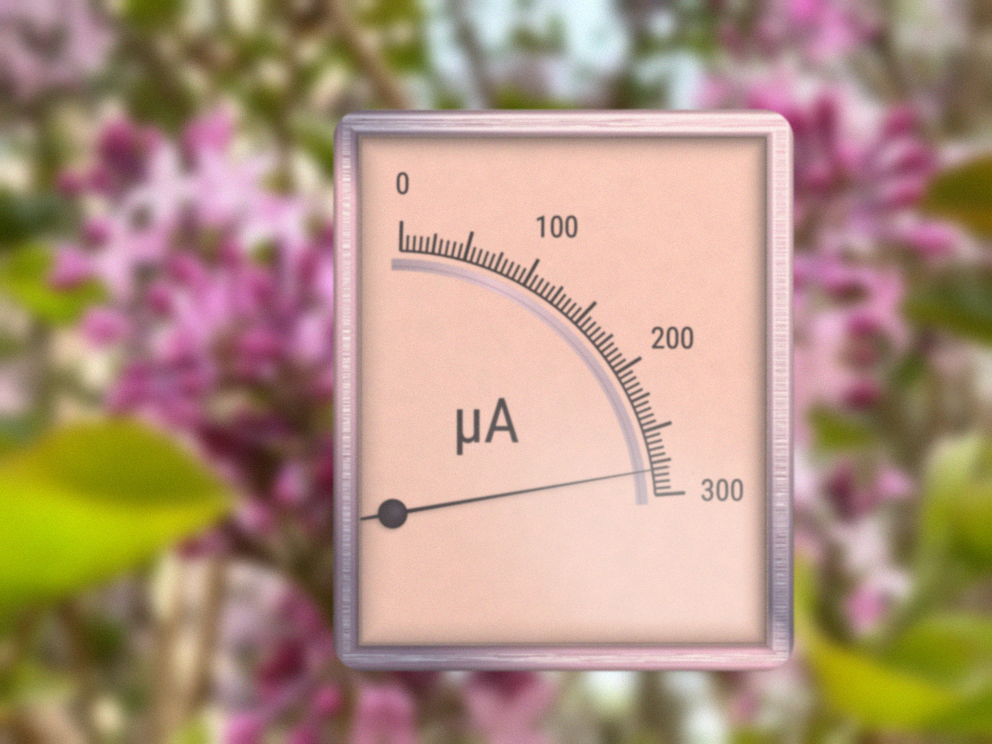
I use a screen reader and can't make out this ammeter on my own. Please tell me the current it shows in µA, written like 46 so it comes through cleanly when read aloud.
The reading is 280
